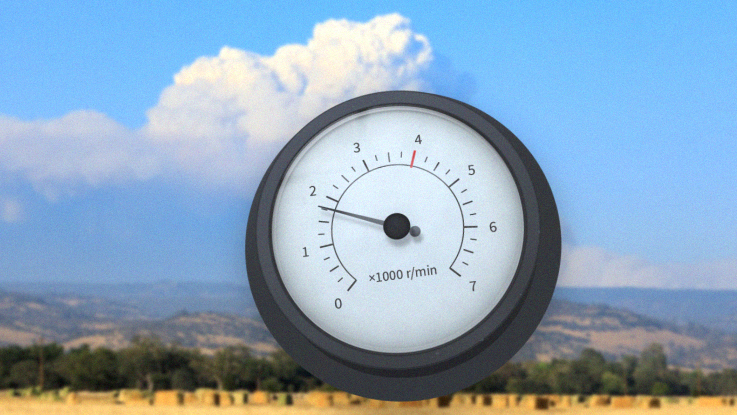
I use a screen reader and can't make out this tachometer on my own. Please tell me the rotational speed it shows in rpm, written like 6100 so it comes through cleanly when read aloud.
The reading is 1750
